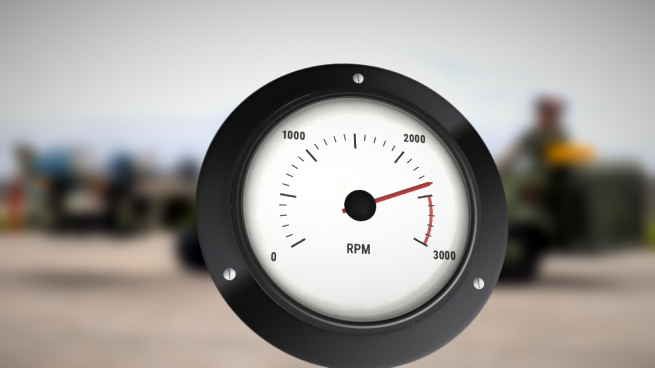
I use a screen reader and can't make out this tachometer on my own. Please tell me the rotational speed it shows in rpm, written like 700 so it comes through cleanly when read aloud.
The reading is 2400
